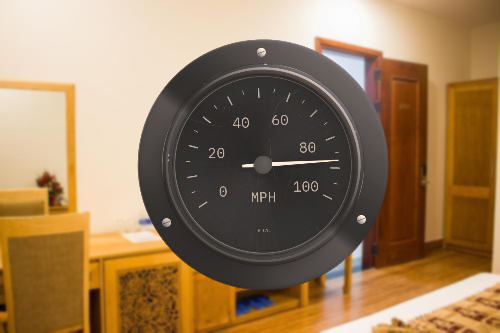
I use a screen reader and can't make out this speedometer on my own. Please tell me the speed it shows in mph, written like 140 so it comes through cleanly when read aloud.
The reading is 87.5
